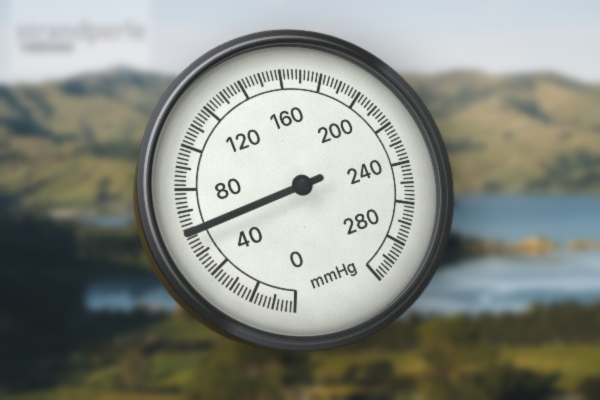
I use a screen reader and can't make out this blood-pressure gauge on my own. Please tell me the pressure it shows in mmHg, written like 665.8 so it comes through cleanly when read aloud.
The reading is 60
